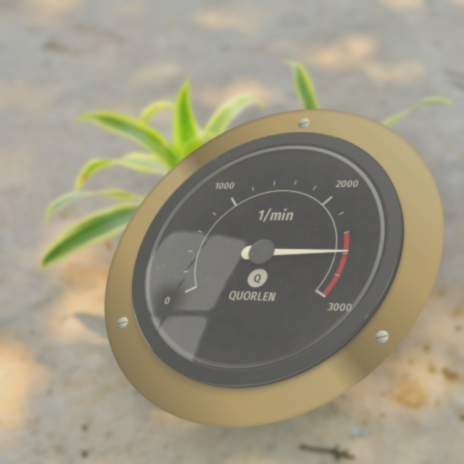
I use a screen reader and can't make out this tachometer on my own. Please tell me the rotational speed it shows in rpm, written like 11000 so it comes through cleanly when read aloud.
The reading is 2600
